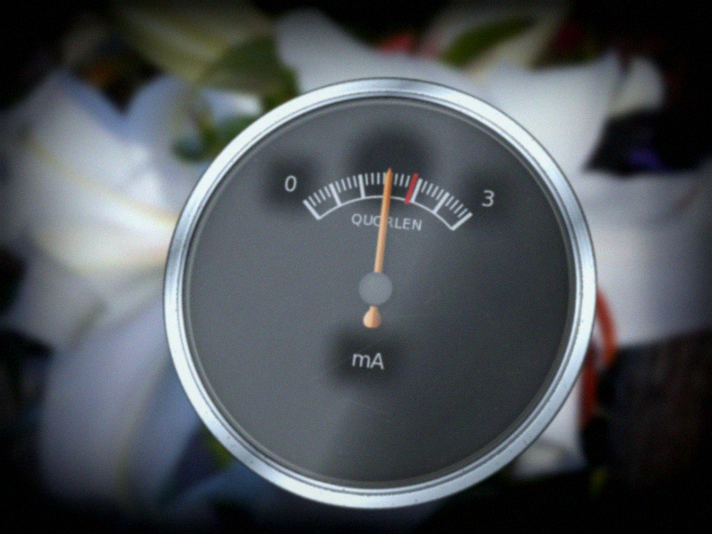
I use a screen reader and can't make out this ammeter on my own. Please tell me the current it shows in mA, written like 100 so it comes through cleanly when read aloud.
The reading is 1.5
